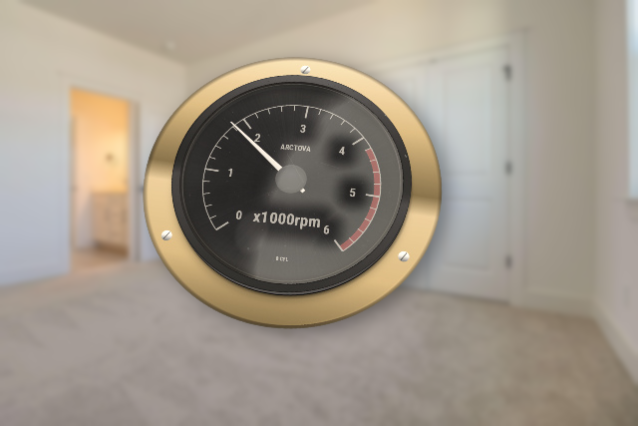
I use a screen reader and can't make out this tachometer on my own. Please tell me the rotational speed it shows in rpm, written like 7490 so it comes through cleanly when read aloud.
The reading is 1800
